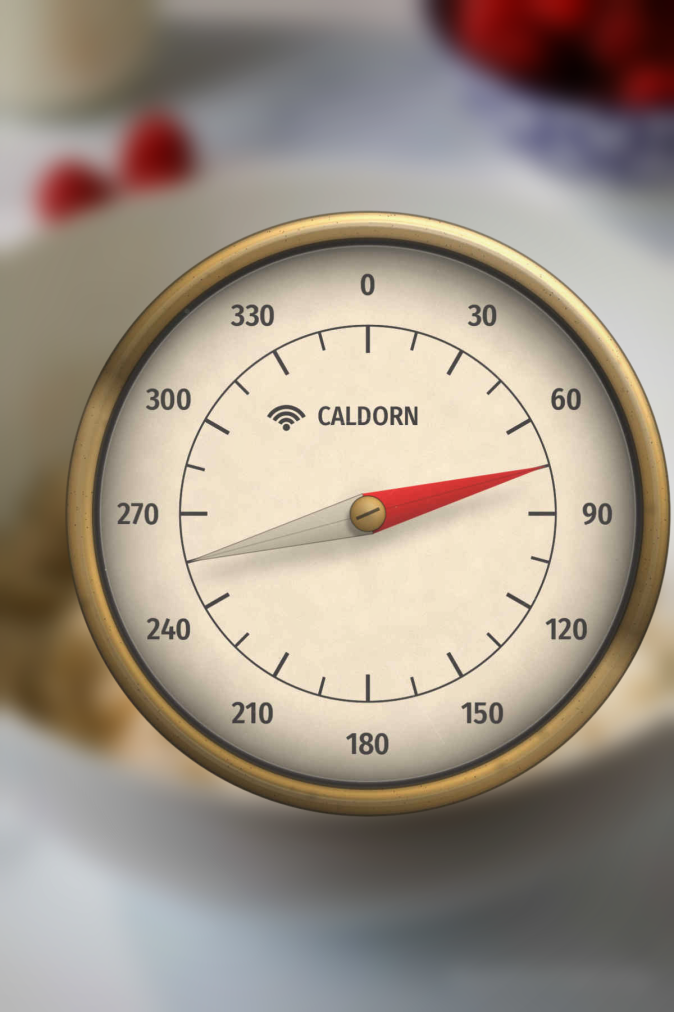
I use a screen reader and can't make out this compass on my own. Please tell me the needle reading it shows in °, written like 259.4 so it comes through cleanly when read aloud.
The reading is 75
